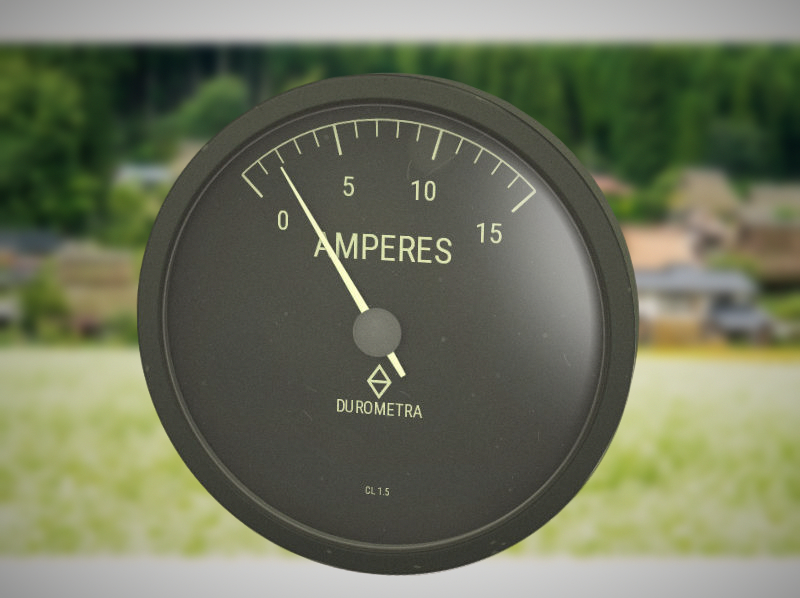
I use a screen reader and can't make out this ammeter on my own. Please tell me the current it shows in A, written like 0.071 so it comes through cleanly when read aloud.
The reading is 2
